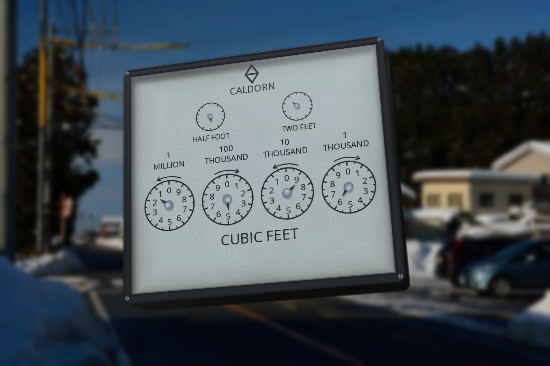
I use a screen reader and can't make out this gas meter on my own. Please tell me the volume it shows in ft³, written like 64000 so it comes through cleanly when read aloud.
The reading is 148600
